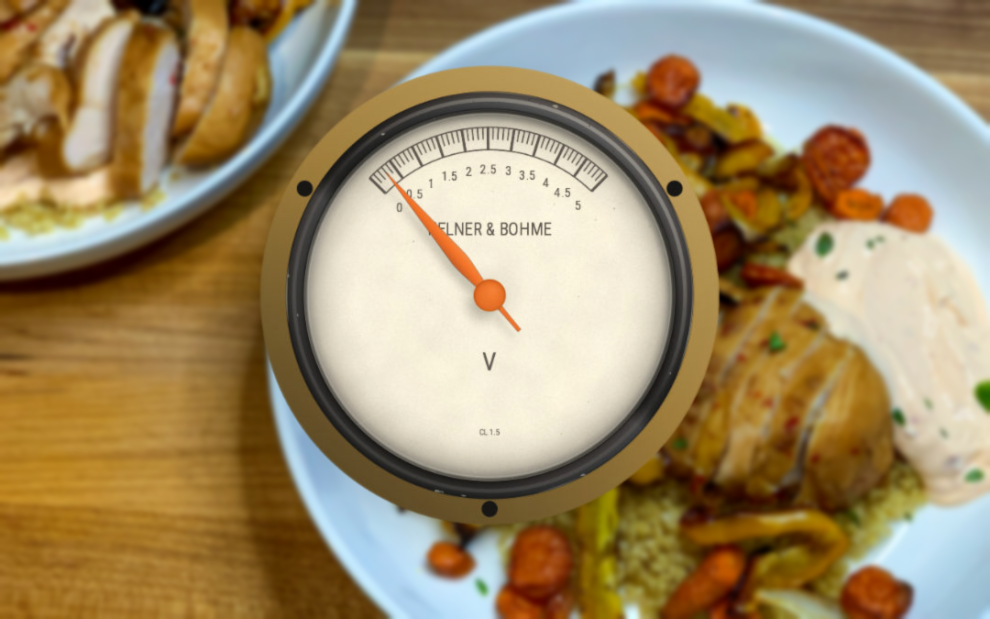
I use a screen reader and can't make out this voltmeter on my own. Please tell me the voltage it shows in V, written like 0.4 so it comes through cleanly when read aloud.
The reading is 0.3
